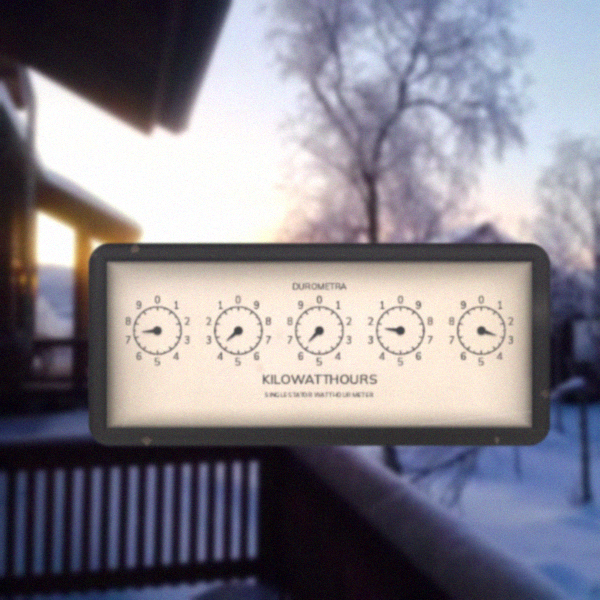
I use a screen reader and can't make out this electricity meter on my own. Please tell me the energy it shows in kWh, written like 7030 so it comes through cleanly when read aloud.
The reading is 73623
